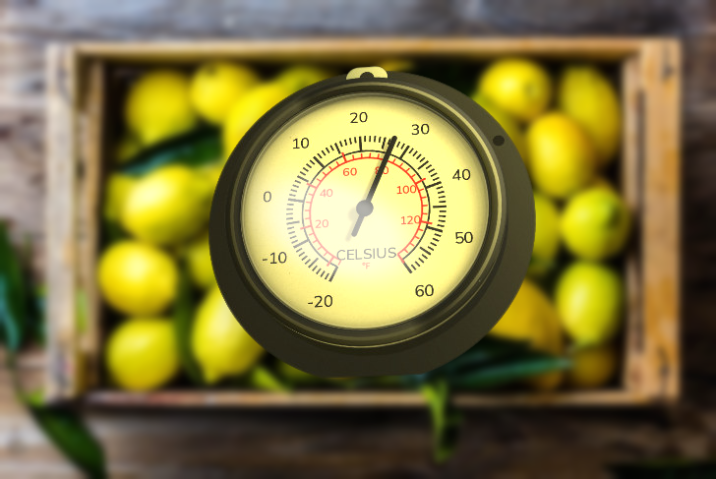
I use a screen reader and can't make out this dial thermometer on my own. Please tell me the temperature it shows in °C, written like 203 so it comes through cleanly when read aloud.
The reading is 27
